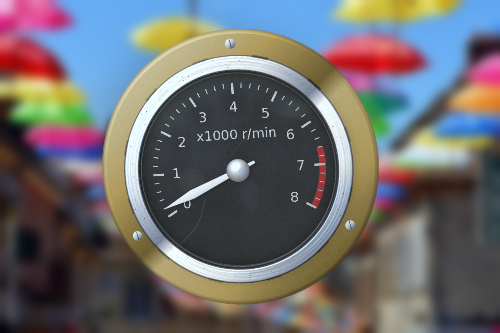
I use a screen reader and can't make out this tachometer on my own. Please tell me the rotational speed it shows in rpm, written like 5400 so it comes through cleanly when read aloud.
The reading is 200
